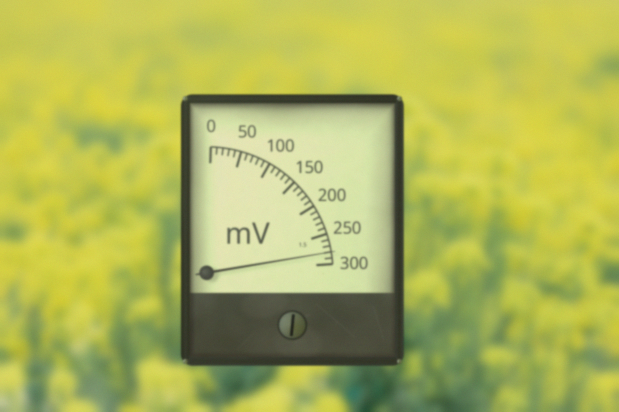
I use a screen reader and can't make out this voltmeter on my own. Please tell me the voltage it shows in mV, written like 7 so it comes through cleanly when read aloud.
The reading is 280
